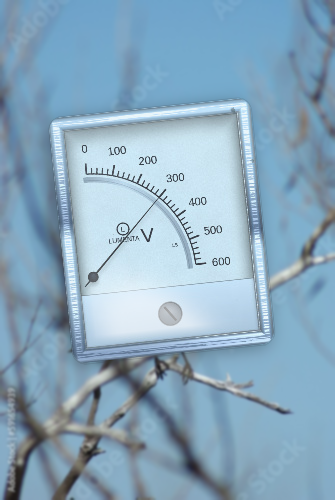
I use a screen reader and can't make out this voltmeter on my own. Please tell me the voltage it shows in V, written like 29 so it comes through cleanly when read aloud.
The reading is 300
